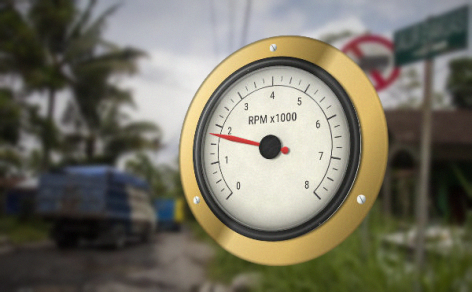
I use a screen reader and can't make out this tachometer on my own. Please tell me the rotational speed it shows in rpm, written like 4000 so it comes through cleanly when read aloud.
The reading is 1750
